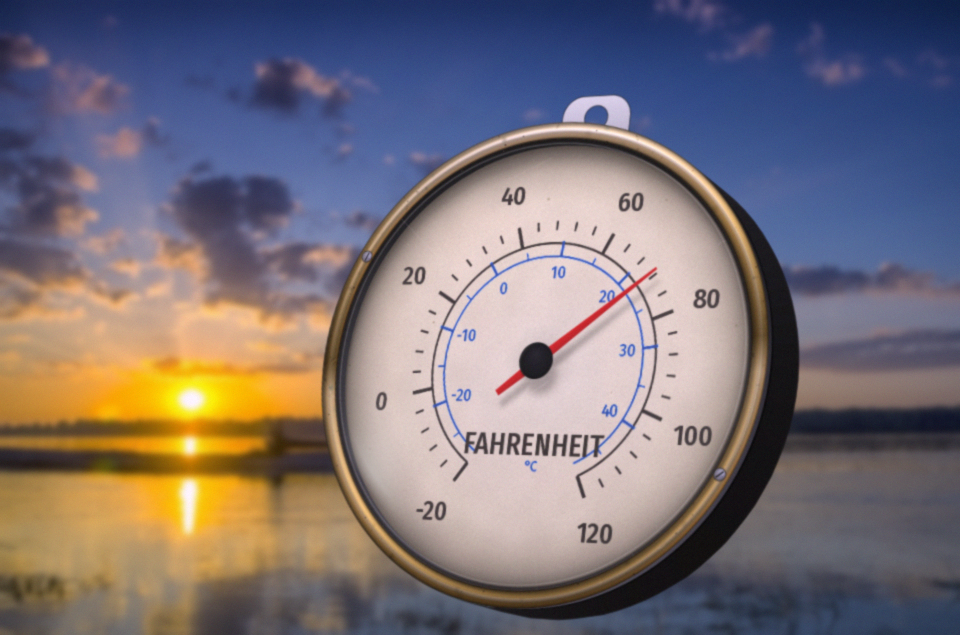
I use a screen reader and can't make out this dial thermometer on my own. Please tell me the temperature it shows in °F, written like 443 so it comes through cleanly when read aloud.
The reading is 72
